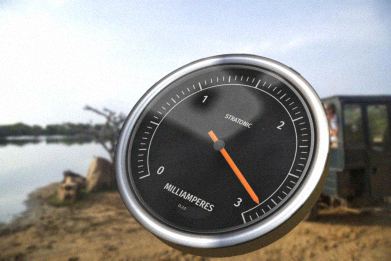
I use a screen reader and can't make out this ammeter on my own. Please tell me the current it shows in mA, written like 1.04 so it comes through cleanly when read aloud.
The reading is 2.85
